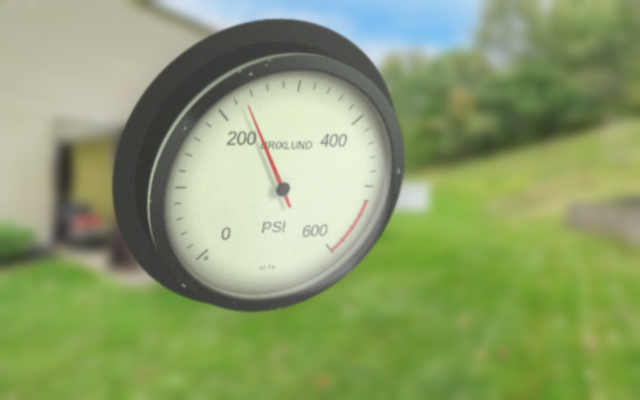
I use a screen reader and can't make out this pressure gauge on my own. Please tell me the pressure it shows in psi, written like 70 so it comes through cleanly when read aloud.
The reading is 230
